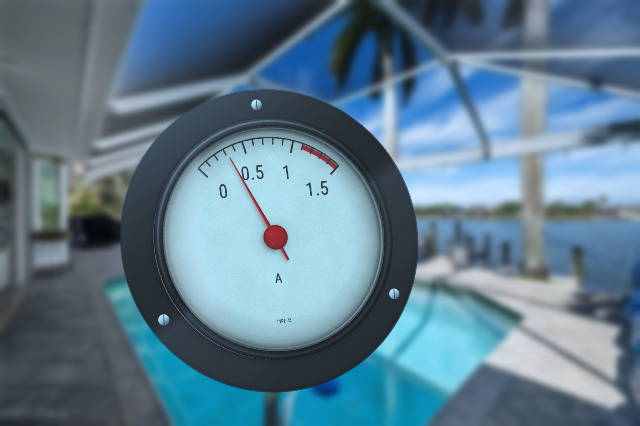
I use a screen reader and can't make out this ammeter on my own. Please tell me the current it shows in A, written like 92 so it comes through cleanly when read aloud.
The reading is 0.3
